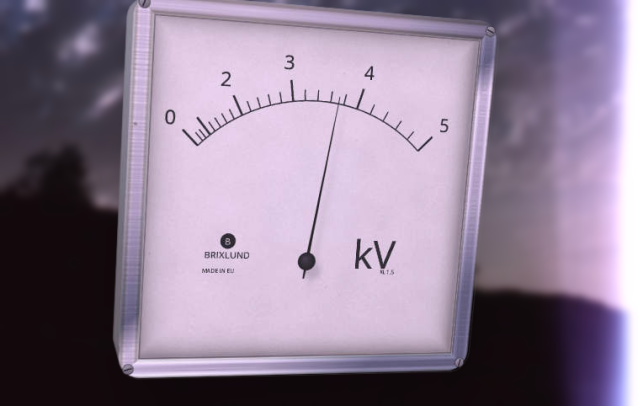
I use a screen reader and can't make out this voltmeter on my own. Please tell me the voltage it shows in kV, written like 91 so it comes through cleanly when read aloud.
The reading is 3.7
